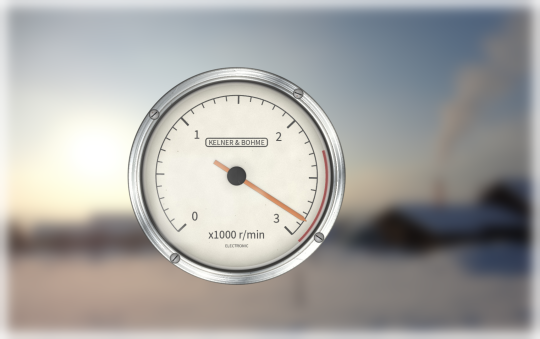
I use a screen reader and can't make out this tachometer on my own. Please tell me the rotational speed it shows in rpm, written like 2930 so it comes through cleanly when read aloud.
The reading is 2850
